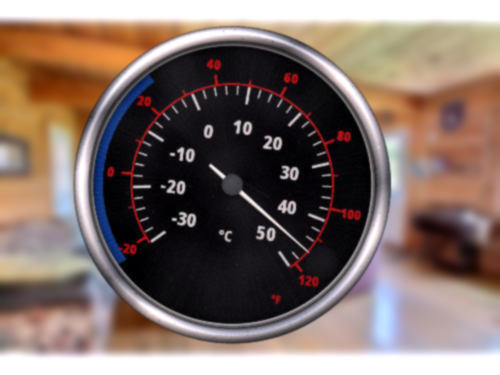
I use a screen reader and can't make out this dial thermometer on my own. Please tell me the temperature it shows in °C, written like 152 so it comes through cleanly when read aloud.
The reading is 46
